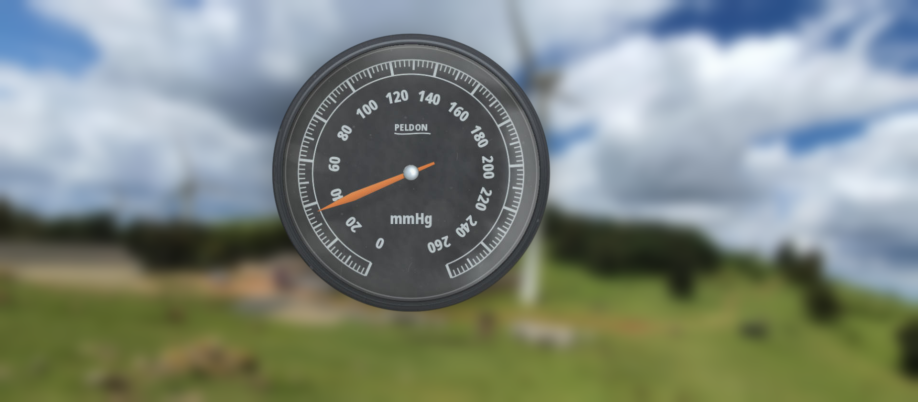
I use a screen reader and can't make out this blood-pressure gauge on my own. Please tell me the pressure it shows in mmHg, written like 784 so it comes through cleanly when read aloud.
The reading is 36
